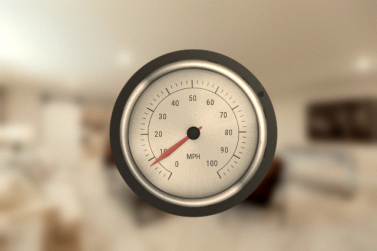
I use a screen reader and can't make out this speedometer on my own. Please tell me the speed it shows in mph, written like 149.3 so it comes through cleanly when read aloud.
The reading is 8
